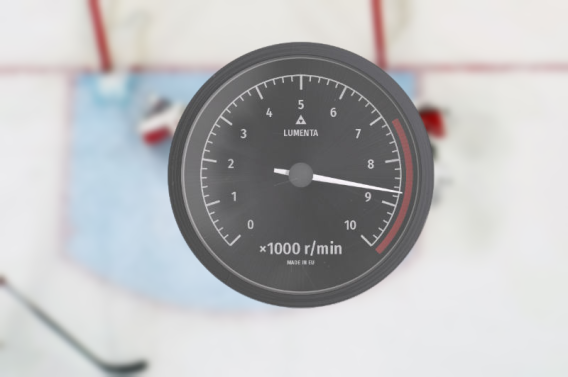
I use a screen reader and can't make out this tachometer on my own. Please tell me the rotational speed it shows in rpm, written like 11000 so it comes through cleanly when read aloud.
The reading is 8700
